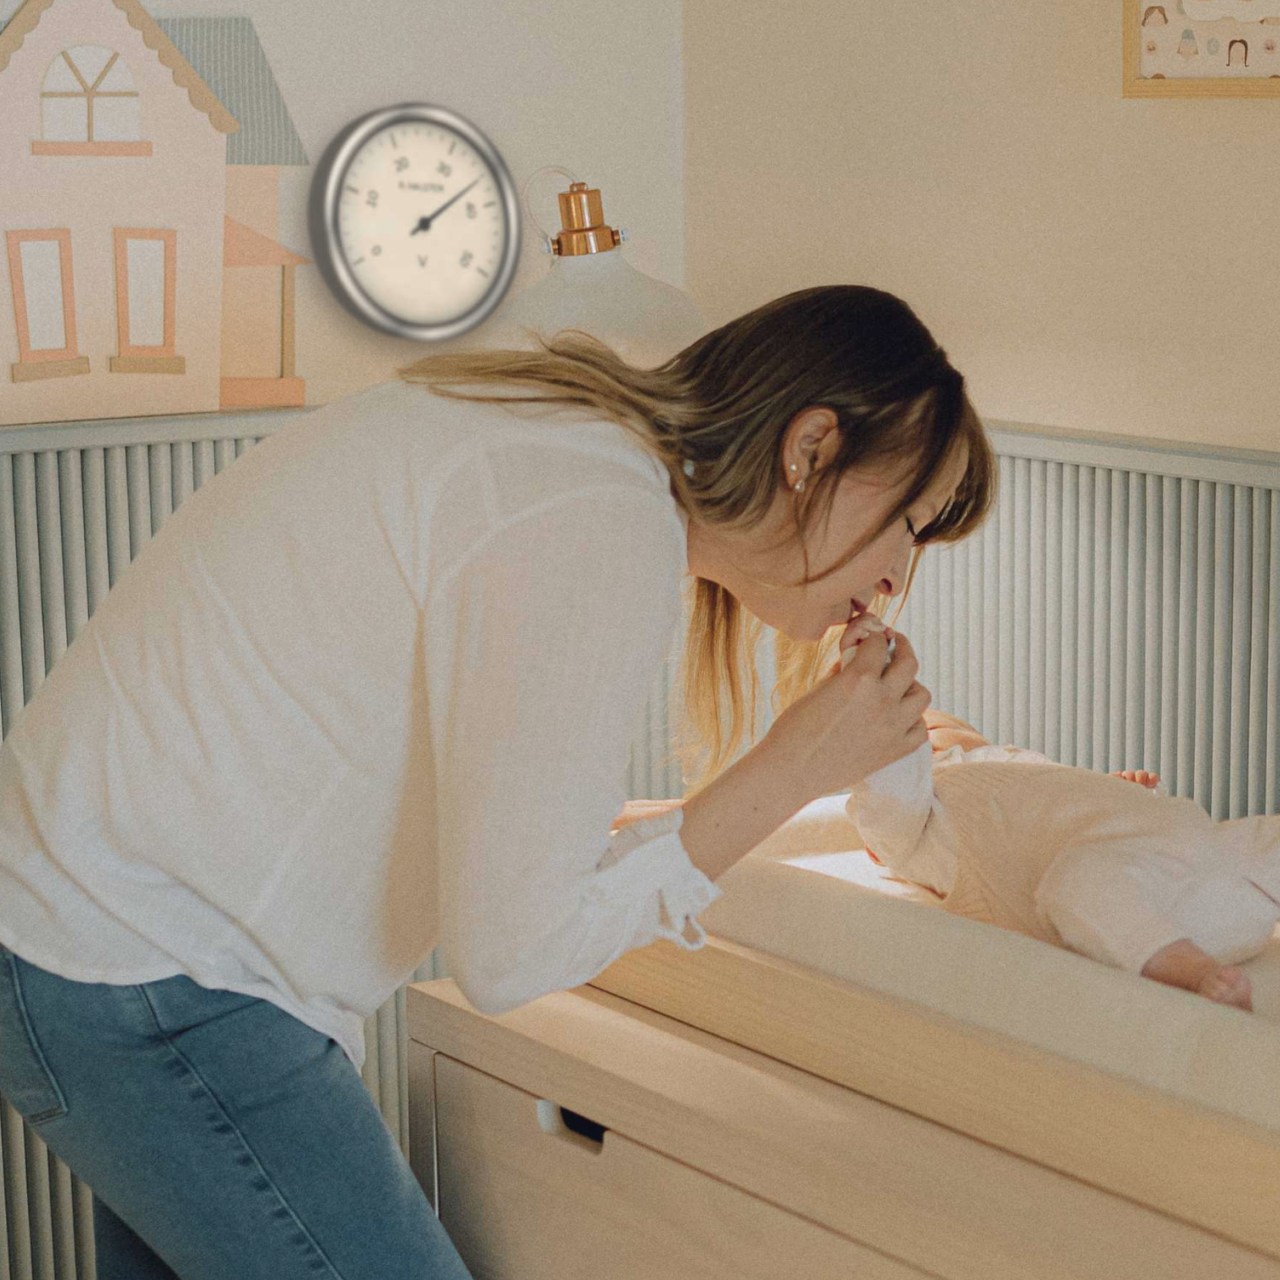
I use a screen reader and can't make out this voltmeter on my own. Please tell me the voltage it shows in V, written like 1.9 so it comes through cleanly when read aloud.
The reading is 36
